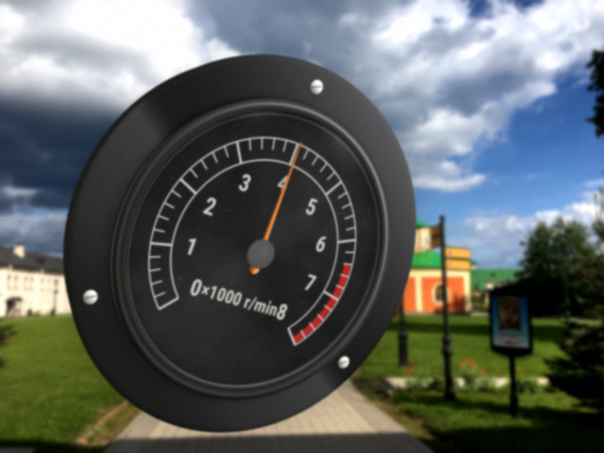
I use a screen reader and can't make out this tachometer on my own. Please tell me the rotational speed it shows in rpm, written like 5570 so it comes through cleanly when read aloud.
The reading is 4000
